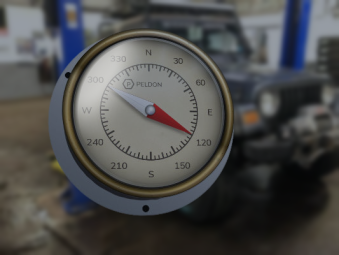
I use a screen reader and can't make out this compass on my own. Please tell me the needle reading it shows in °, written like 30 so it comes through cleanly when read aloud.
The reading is 120
